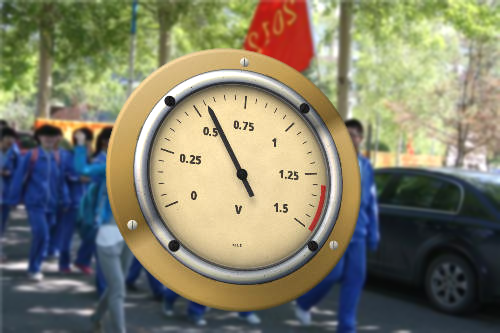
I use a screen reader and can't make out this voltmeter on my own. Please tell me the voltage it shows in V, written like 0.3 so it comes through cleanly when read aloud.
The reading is 0.55
